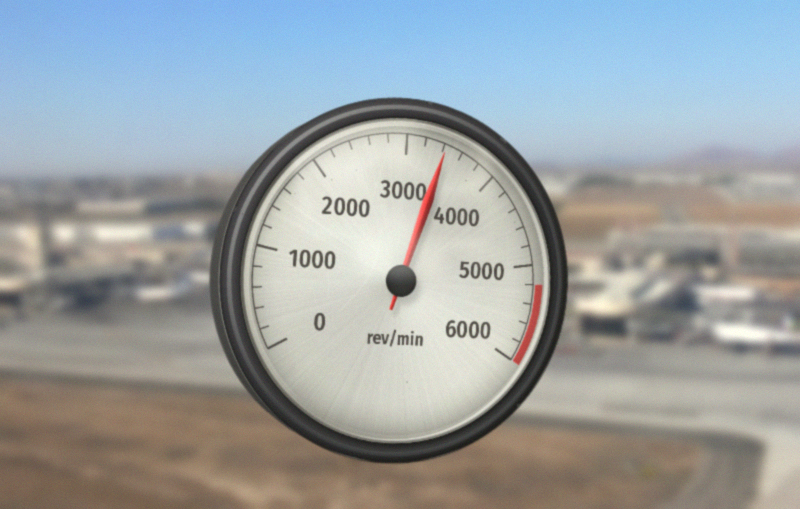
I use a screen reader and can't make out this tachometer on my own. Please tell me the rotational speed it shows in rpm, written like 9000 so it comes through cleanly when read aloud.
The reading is 3400
